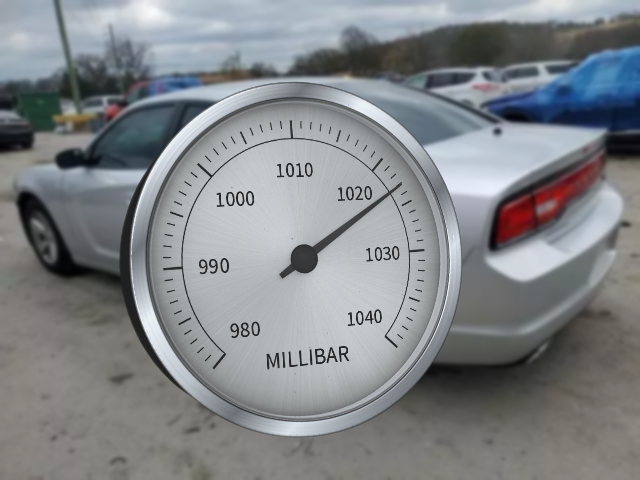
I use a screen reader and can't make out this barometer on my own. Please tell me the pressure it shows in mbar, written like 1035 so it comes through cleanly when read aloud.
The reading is 1023
